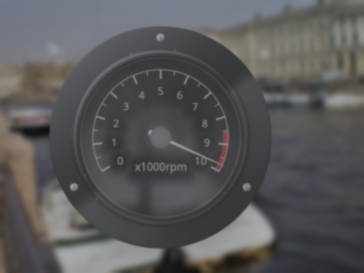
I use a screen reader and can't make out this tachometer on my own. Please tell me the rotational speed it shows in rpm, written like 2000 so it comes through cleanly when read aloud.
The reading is 9750
